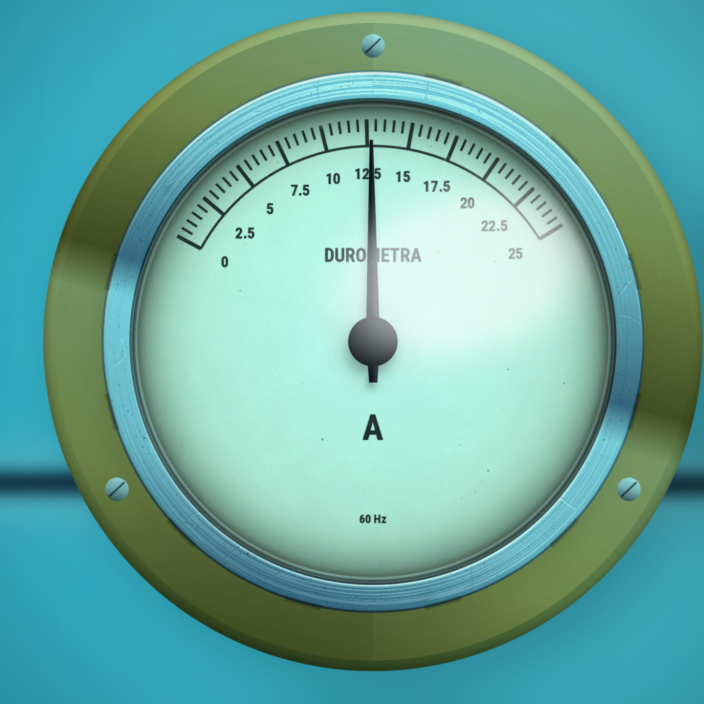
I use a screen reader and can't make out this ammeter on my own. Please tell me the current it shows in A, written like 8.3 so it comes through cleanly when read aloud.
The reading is 12.75
